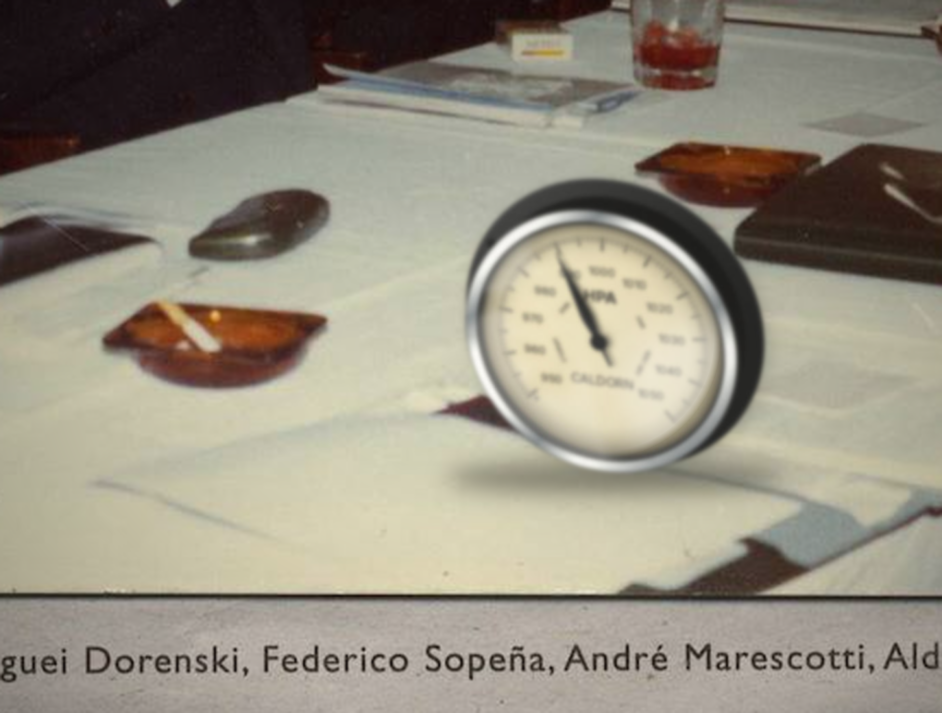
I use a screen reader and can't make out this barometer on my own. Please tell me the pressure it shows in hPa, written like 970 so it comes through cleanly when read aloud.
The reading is 990
